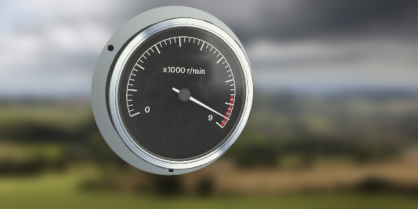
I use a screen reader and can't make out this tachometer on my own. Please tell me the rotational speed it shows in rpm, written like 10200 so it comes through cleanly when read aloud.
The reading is 8600
